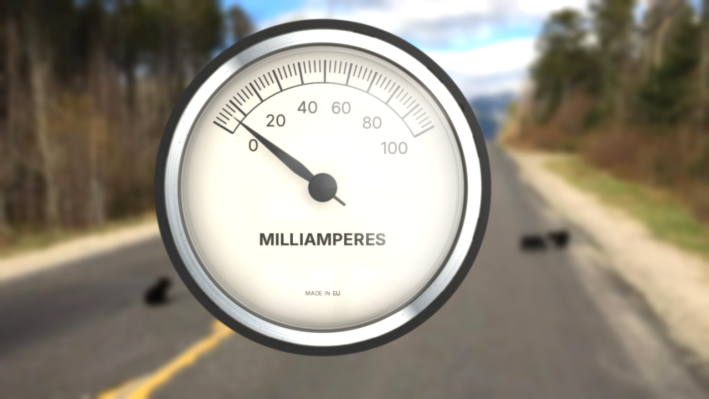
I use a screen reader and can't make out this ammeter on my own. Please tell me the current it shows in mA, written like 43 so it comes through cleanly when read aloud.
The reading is 6
